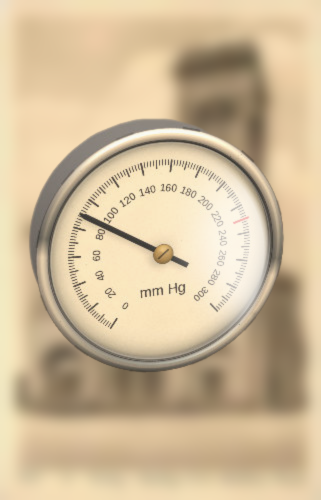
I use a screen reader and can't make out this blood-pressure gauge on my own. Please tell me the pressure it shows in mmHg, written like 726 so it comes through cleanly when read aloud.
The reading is 90
